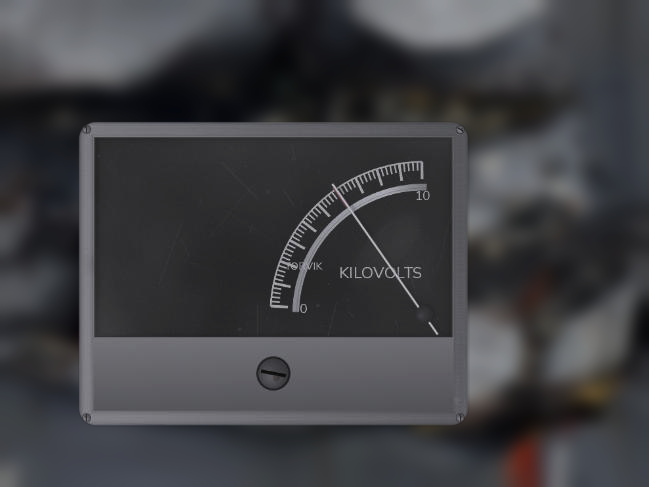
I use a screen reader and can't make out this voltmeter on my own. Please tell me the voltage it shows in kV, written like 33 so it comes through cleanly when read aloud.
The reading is 6
